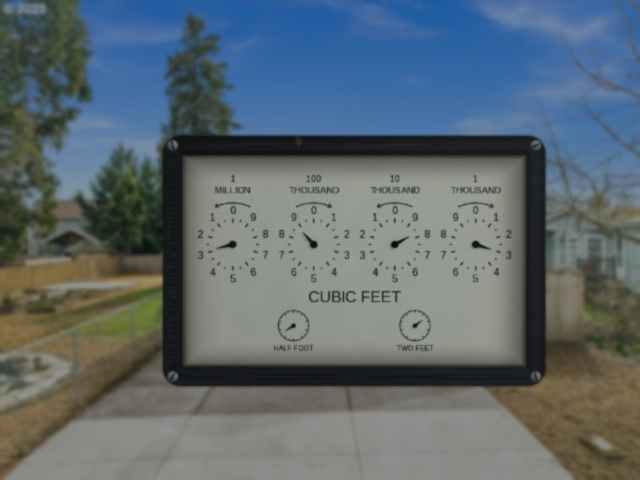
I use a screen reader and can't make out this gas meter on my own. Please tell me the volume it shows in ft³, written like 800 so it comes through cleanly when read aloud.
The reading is 288300
